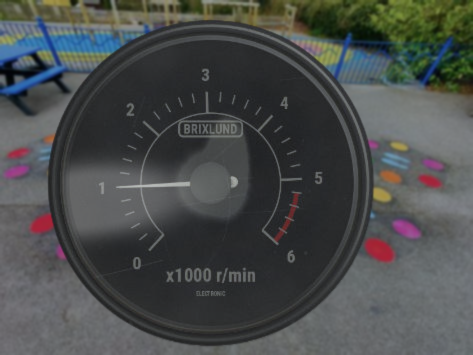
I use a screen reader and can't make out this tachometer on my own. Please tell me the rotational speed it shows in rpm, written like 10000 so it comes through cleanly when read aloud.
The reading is 1000
